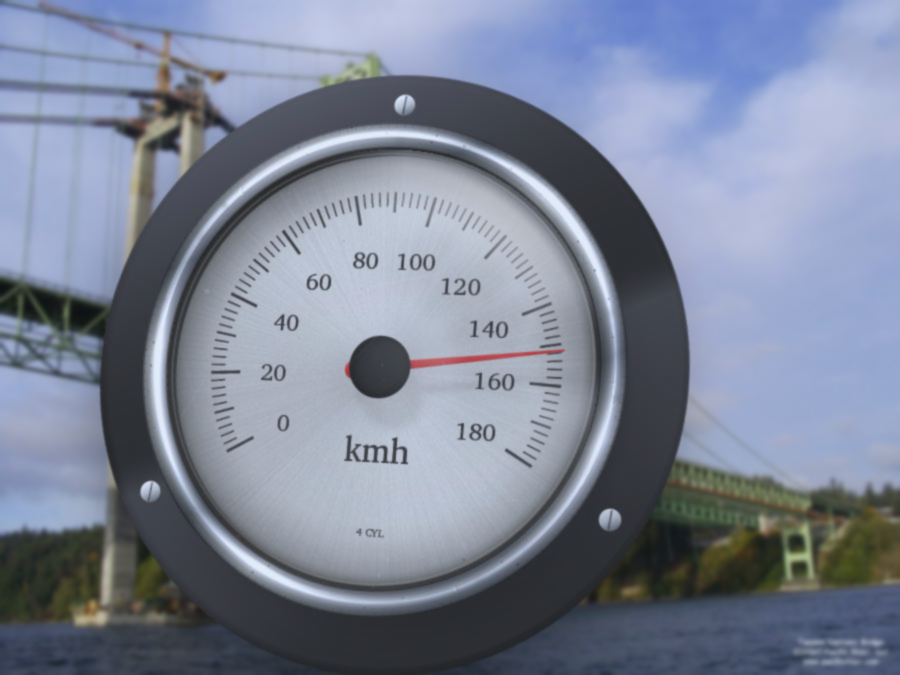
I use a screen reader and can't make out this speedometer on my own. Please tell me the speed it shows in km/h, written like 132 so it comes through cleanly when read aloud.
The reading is 152
